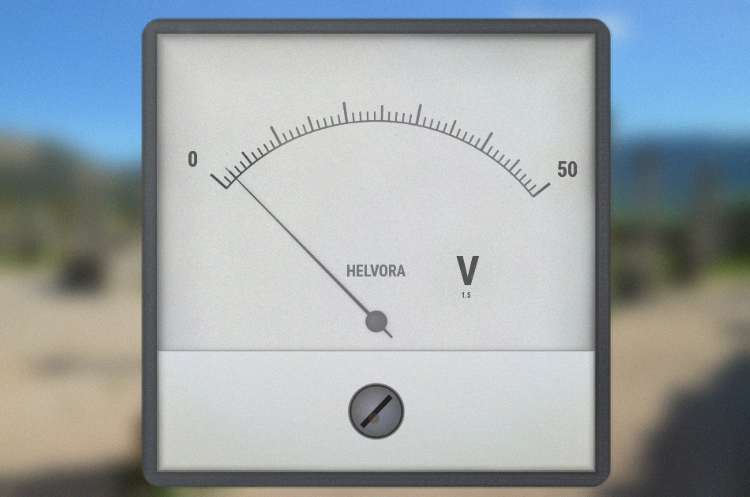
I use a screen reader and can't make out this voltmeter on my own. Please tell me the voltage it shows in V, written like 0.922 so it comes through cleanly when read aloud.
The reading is 2
